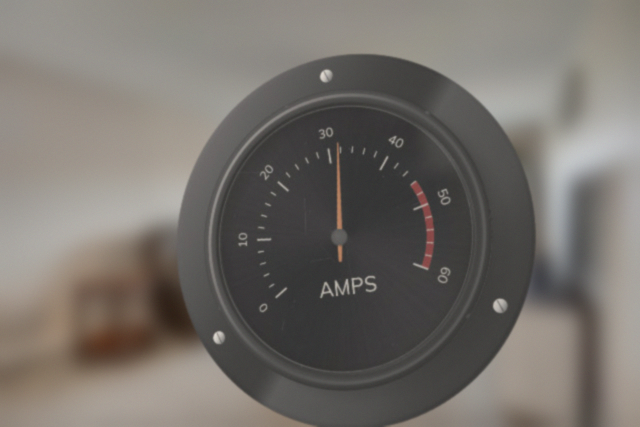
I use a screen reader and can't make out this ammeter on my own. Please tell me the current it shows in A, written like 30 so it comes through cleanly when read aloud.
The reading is 32
